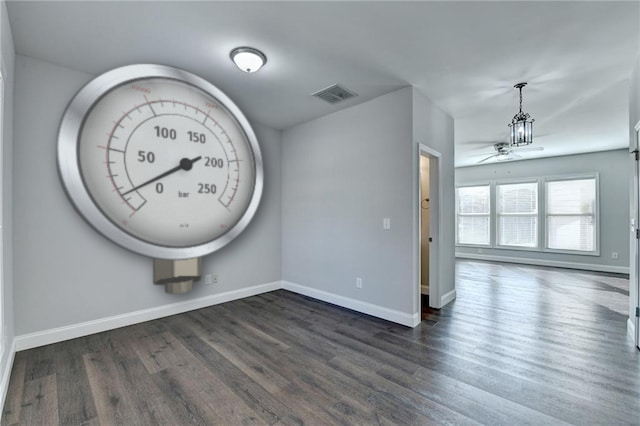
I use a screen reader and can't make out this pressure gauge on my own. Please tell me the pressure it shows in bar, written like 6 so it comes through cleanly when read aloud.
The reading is 15
